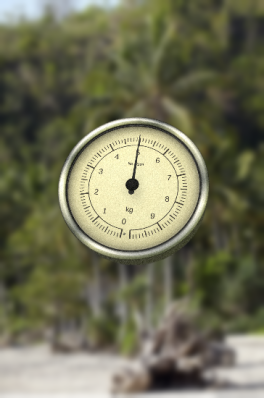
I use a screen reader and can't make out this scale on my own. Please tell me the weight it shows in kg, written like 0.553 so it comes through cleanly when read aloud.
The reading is 5
